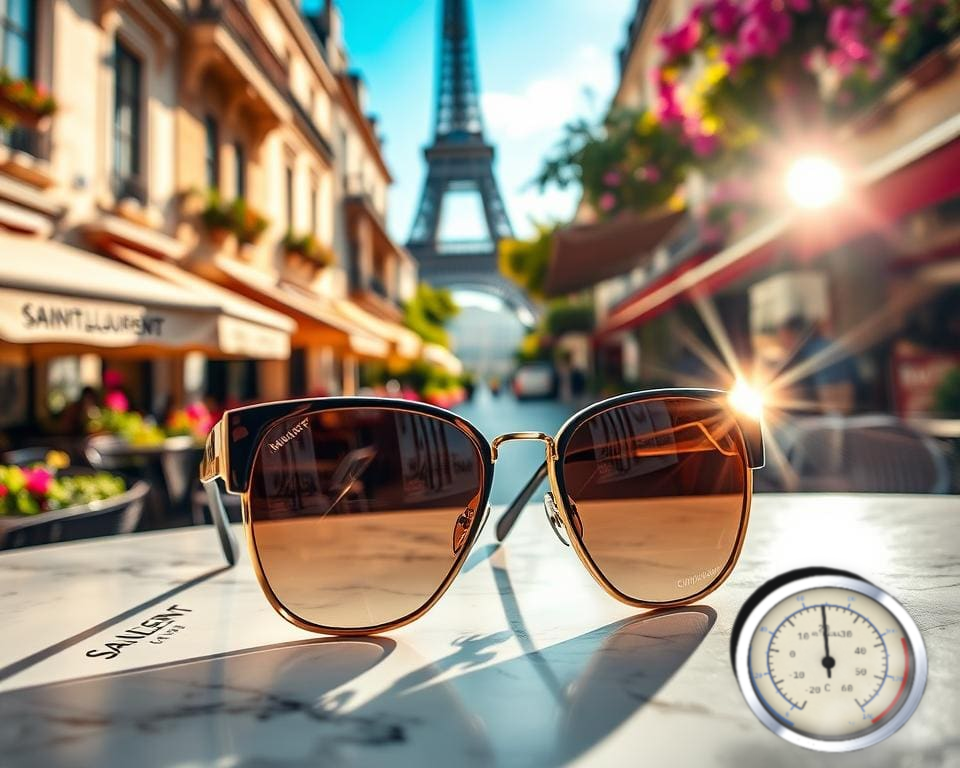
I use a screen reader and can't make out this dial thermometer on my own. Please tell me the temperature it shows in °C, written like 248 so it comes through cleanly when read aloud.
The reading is 20
